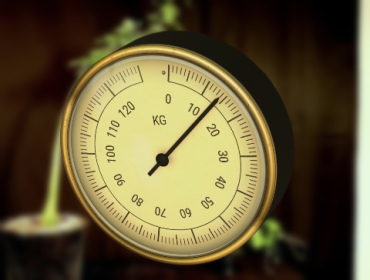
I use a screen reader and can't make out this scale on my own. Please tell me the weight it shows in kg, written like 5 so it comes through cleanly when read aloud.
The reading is 14
